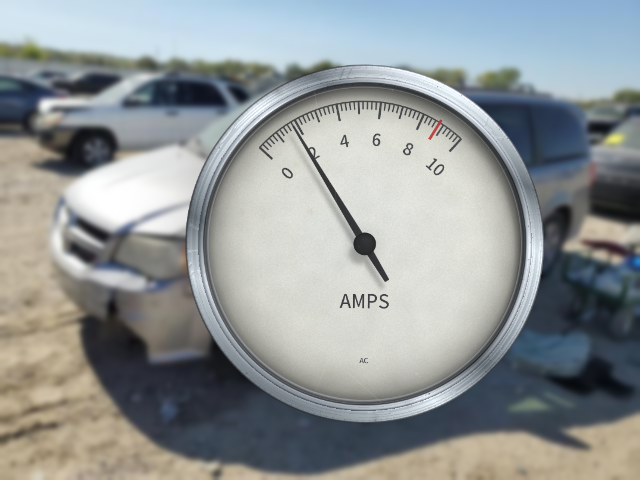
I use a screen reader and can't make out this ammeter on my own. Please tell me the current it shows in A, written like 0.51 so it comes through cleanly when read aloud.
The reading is 1.8
